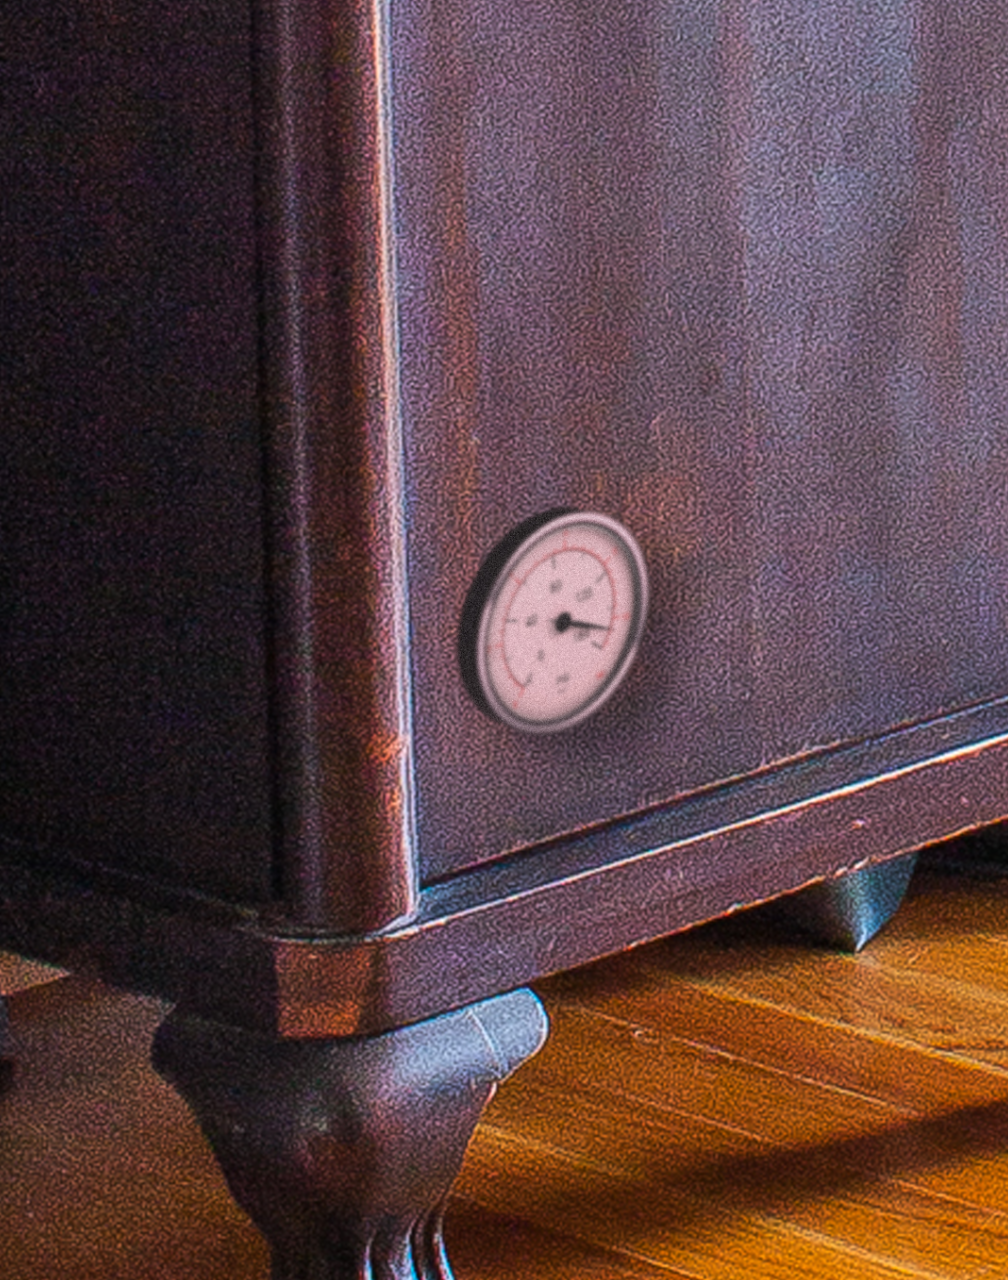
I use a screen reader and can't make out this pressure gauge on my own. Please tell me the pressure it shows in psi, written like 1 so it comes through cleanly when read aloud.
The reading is 150
